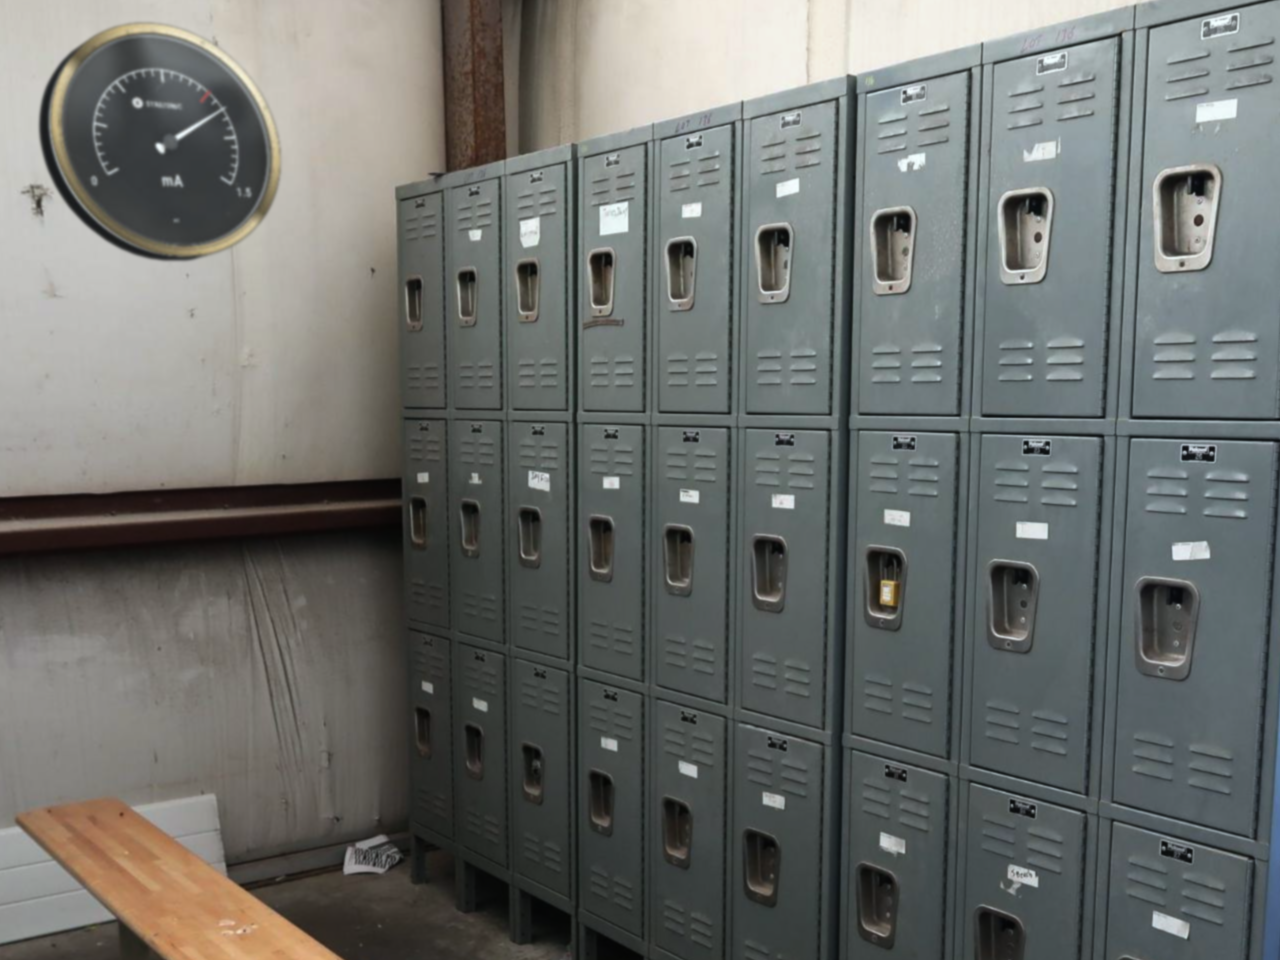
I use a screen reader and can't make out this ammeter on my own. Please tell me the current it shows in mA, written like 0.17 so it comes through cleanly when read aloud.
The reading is 1.1
